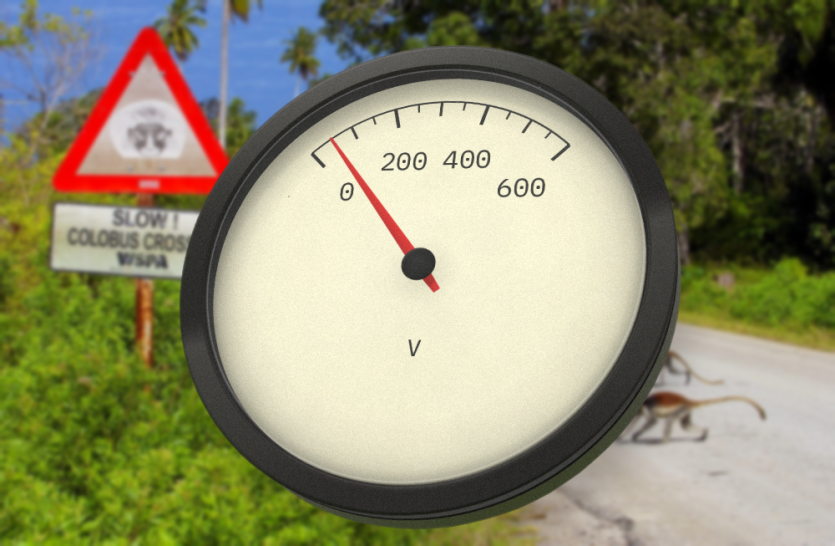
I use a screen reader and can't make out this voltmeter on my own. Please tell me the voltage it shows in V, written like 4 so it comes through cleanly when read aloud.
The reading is 50
